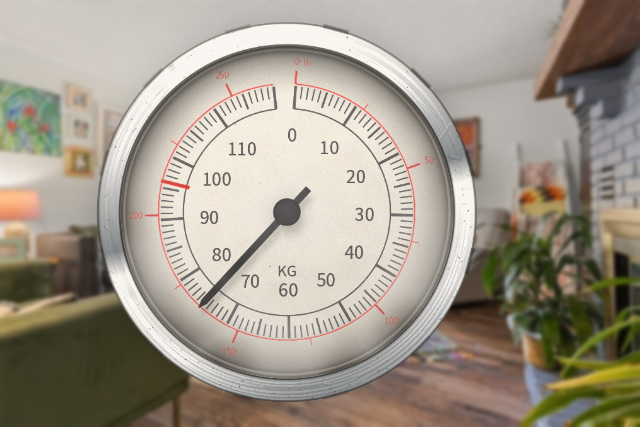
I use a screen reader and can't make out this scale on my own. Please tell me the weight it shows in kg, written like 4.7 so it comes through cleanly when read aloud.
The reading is 75
